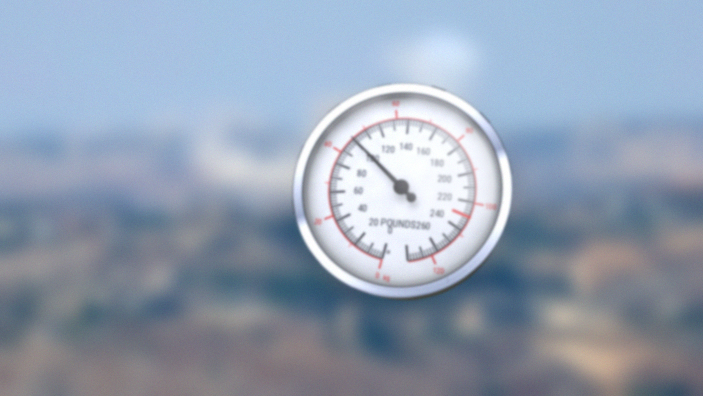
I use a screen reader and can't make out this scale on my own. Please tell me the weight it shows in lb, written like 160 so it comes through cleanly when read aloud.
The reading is 100
